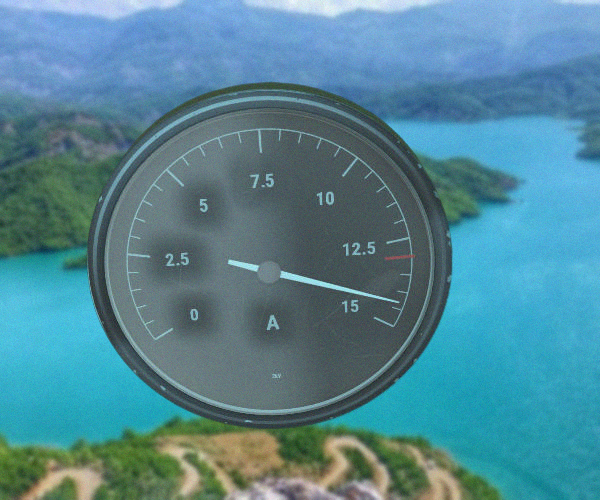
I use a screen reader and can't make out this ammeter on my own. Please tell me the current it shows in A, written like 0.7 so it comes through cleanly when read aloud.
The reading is 14.25
